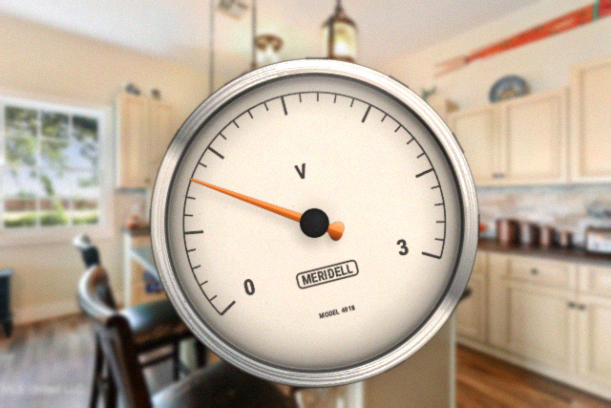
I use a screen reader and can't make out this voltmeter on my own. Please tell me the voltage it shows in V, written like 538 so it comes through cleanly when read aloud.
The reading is 0.8
